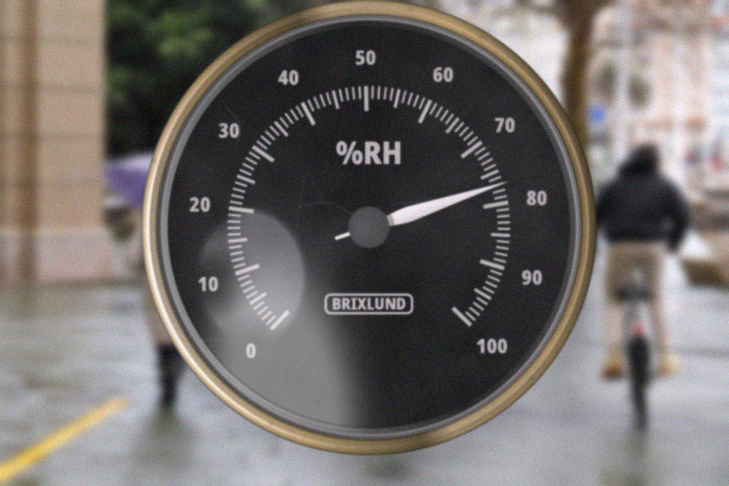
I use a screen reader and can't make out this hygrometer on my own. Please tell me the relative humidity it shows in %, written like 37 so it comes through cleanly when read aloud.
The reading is 77
